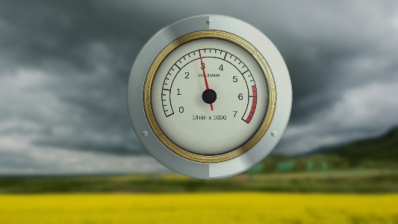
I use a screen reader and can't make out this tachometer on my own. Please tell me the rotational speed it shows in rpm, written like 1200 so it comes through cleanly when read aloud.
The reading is 3000
